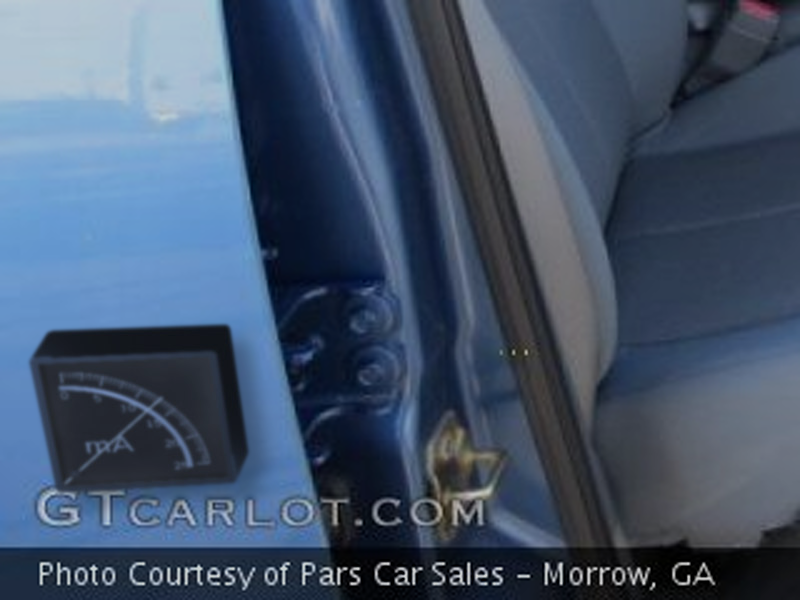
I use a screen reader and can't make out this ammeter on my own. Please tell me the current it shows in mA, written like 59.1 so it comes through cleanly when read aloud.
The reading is 12.5
